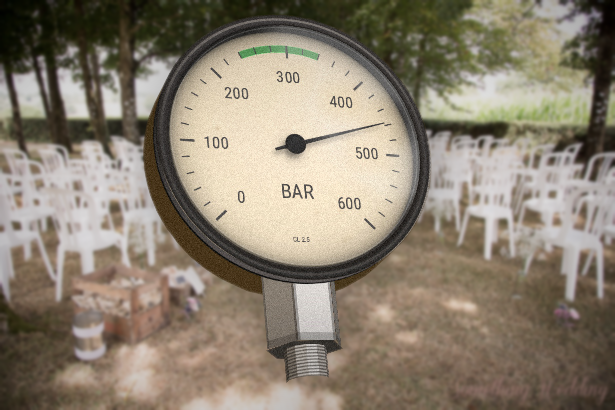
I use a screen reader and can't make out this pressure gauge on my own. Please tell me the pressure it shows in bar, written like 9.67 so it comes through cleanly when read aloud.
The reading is 460
